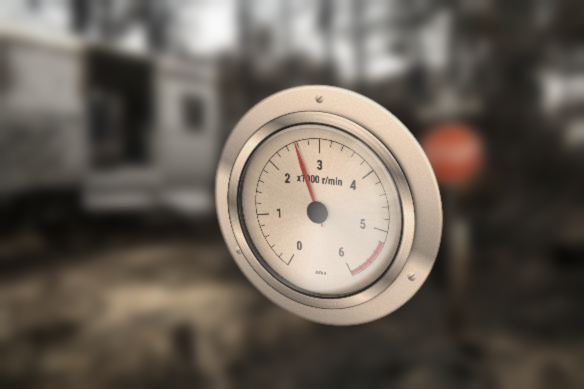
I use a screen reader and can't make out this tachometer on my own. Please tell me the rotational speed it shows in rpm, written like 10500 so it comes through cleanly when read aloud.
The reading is 2600
